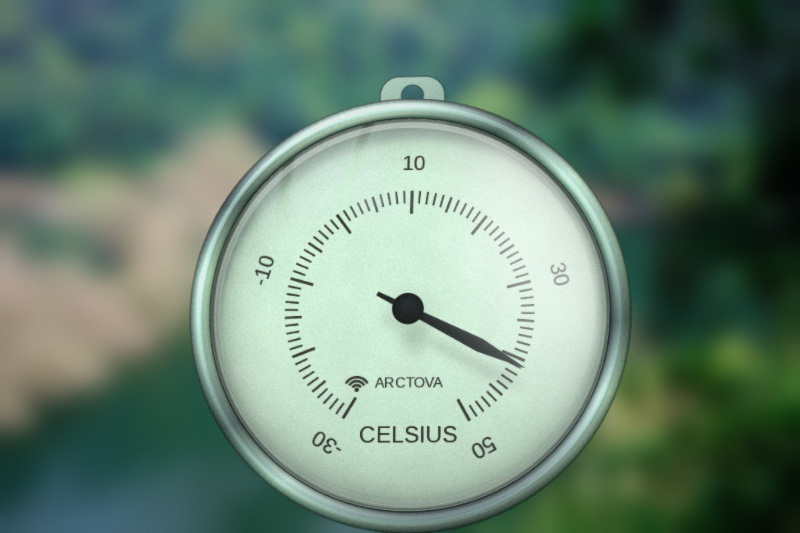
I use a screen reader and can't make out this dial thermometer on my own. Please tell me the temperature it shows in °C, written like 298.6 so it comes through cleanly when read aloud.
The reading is 41
